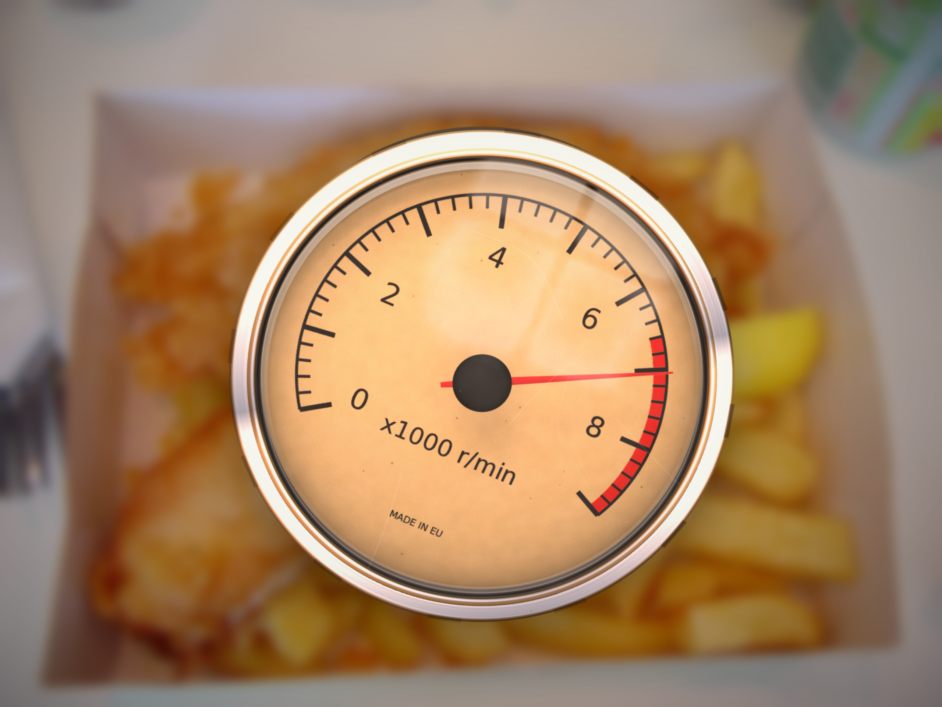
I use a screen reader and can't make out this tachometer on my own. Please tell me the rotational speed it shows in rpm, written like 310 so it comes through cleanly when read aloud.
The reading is 7000
